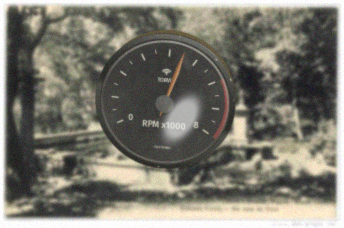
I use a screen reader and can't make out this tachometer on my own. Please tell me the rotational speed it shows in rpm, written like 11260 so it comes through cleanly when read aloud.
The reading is 4500
